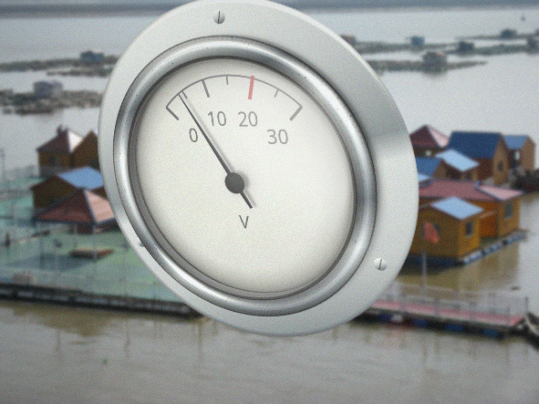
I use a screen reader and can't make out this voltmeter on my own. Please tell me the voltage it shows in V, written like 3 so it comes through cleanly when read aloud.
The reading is 5
